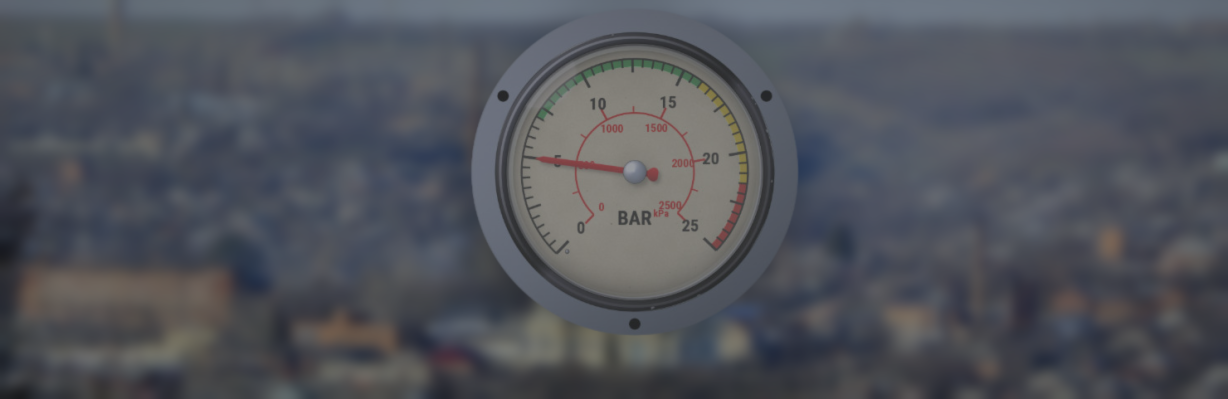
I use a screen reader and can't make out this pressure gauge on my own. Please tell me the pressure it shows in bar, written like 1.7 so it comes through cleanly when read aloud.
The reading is 5
